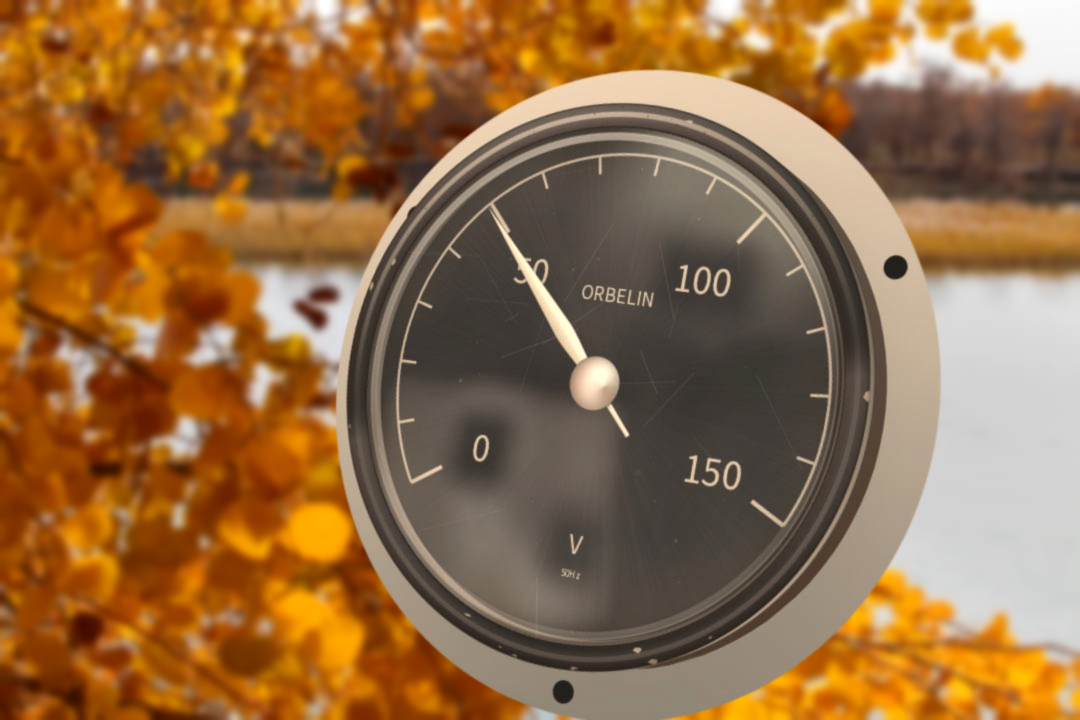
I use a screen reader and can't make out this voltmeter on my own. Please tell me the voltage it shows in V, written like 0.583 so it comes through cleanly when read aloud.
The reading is 50
